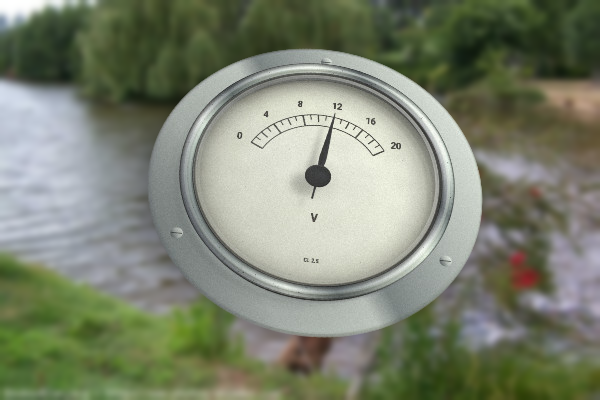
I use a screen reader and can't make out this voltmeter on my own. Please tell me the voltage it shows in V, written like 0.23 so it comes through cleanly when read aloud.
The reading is 12
